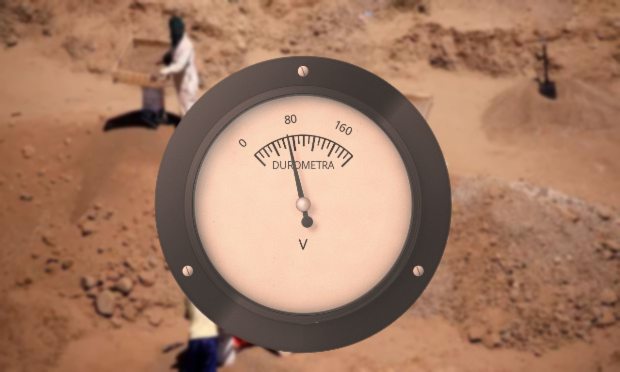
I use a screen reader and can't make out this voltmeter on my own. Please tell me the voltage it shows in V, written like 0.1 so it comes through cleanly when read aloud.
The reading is 70
